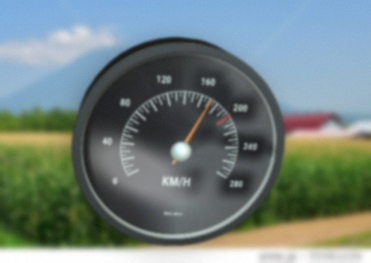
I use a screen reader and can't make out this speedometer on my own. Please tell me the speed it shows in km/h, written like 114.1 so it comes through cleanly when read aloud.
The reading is 170
